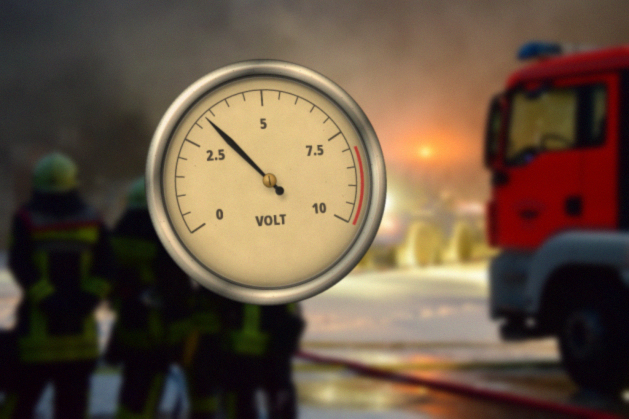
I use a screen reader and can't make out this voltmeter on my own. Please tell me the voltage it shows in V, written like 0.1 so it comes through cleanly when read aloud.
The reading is 3.25
